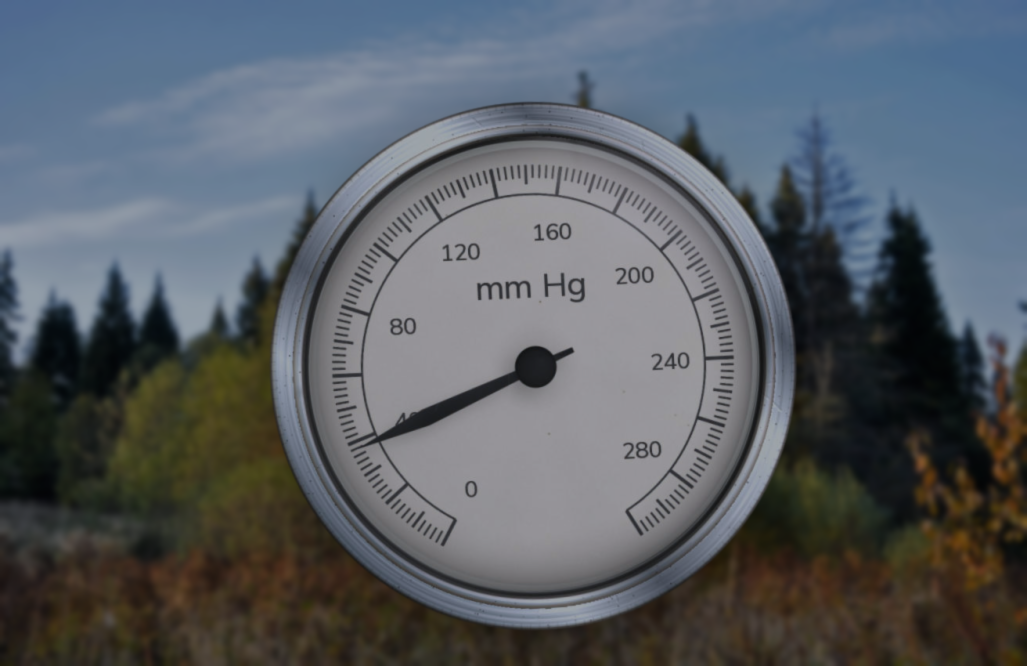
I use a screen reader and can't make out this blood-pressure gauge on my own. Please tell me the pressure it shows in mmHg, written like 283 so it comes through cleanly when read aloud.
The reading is 38
